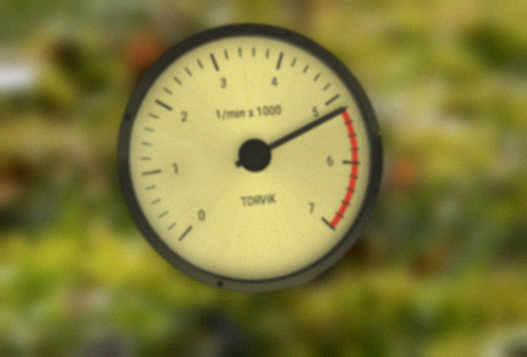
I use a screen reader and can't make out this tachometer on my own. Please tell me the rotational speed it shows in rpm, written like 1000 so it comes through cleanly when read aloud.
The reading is 5200
